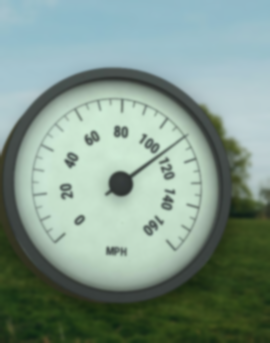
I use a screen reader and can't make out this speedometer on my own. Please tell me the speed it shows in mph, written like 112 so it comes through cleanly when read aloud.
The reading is 110
